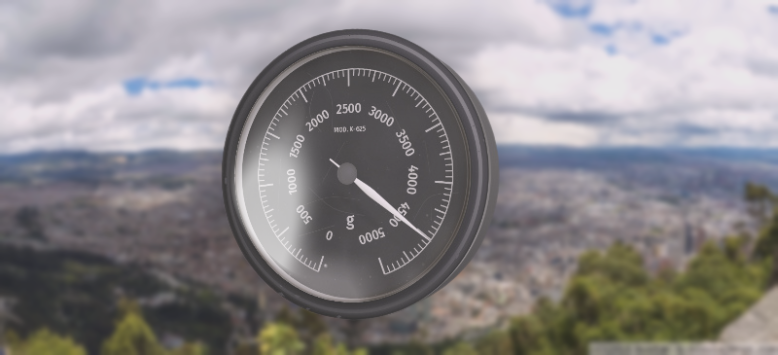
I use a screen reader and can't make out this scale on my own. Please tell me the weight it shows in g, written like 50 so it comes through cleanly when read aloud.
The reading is 4500
